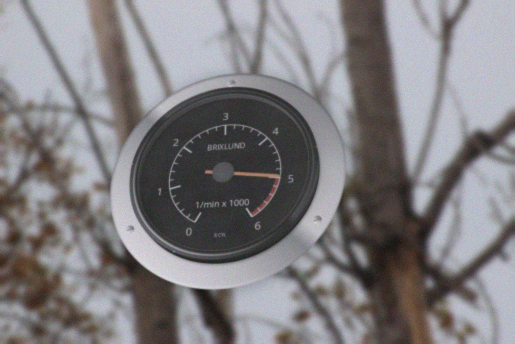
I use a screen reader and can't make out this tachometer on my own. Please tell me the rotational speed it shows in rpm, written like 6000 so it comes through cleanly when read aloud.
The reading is 5000
